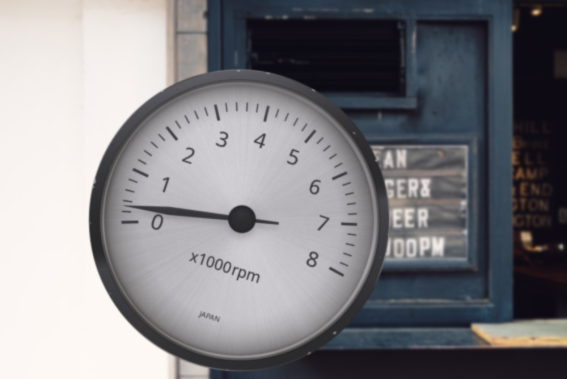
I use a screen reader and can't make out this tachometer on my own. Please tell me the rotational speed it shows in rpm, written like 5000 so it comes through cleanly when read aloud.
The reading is 300
